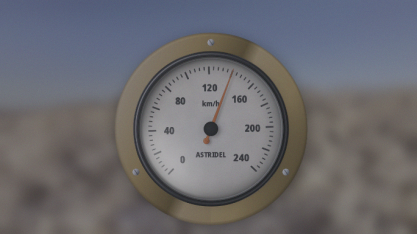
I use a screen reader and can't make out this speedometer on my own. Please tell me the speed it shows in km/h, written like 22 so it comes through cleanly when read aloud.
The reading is 140
